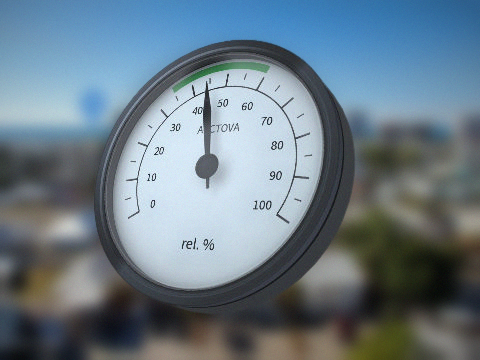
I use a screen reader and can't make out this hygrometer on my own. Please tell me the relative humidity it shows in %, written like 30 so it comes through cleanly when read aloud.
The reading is 45
